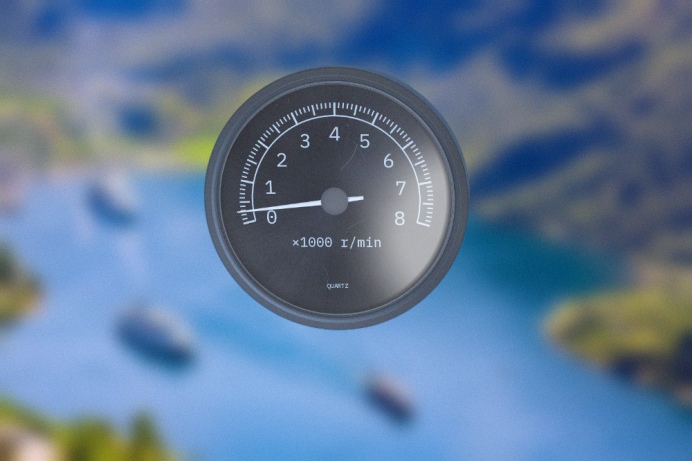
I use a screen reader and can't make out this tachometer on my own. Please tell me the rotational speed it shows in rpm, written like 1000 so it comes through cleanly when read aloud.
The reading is 300
